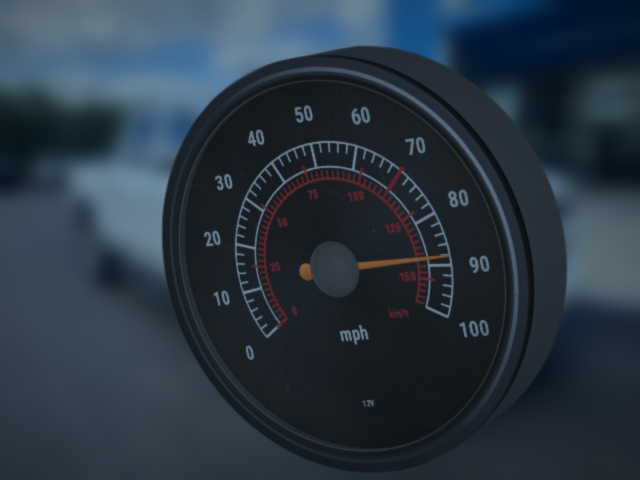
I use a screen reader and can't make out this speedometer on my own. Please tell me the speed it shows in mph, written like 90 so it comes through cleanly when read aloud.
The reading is 88
